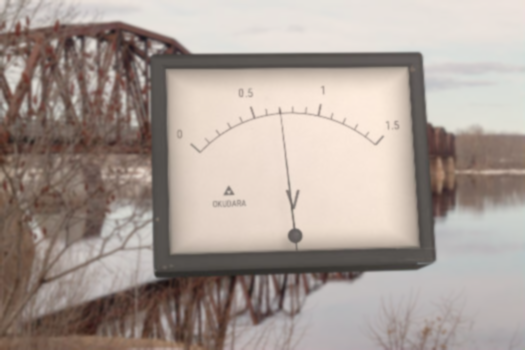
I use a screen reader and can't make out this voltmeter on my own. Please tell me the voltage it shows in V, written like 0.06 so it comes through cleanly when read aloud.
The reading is 0.7
